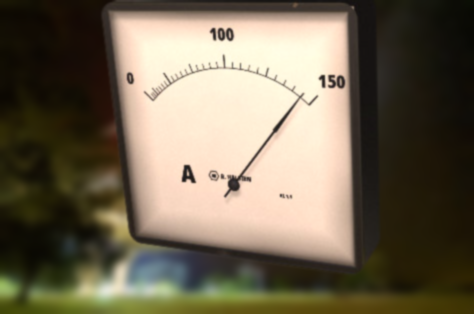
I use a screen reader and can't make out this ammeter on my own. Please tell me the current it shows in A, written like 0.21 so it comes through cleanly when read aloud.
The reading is 145
